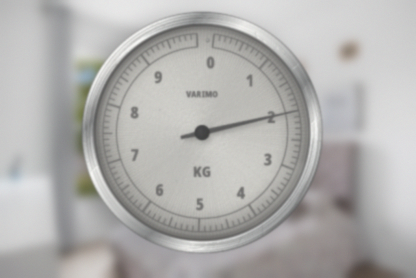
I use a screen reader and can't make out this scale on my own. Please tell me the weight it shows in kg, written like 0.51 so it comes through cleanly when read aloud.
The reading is 2
